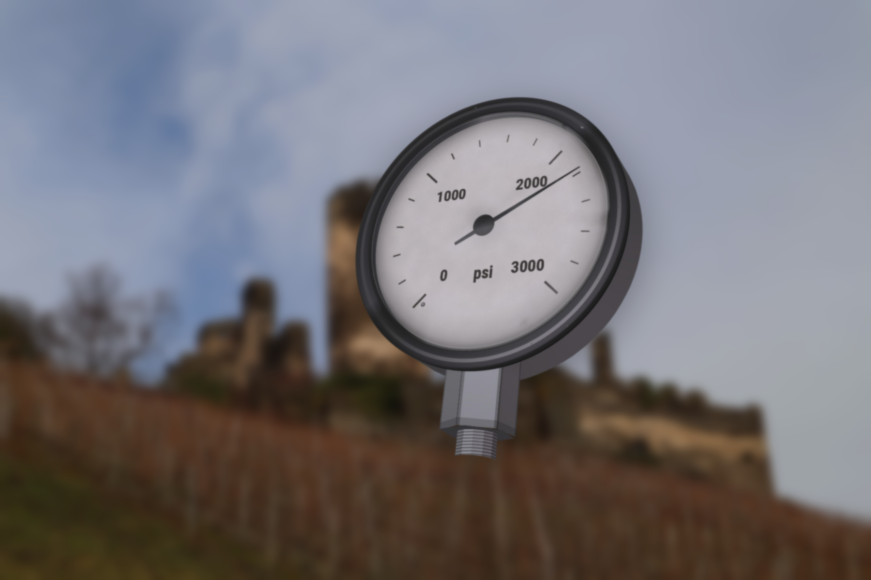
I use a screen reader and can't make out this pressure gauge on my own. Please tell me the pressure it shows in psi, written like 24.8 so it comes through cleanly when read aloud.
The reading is 2200
